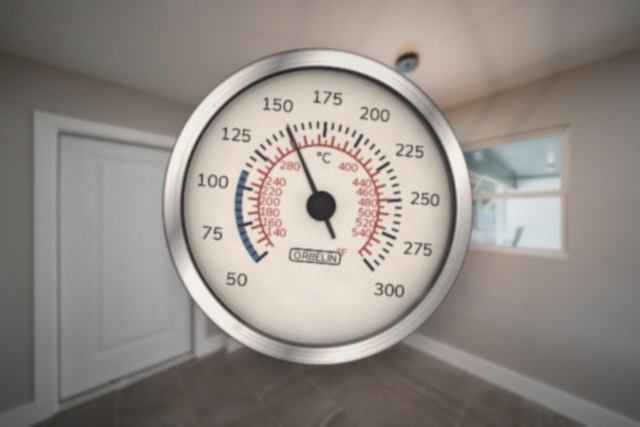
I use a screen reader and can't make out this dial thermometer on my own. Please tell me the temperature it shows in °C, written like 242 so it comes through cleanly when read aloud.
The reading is 150
